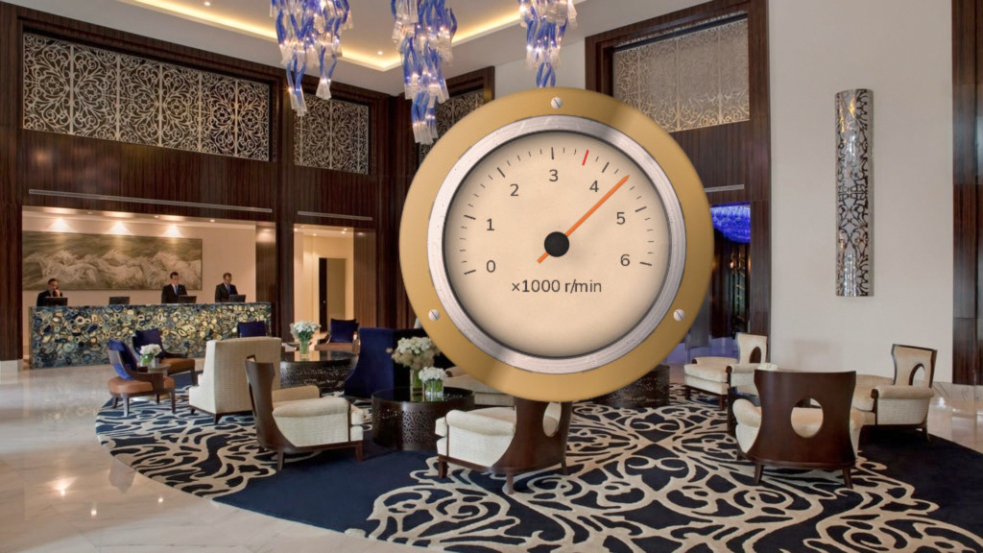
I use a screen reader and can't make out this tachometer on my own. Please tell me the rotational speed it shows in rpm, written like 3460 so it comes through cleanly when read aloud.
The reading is 4400
